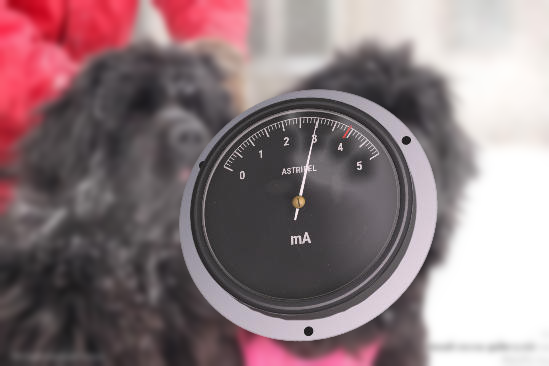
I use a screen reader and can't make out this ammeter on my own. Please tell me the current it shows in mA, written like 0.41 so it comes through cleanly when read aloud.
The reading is 3
